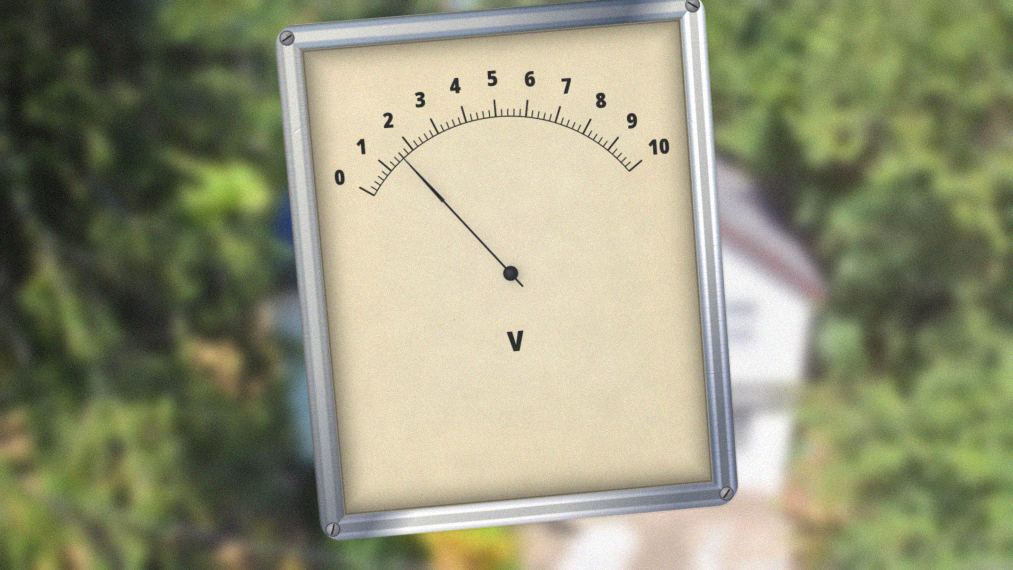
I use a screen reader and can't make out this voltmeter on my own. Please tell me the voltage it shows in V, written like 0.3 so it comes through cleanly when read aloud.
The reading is 1.6
